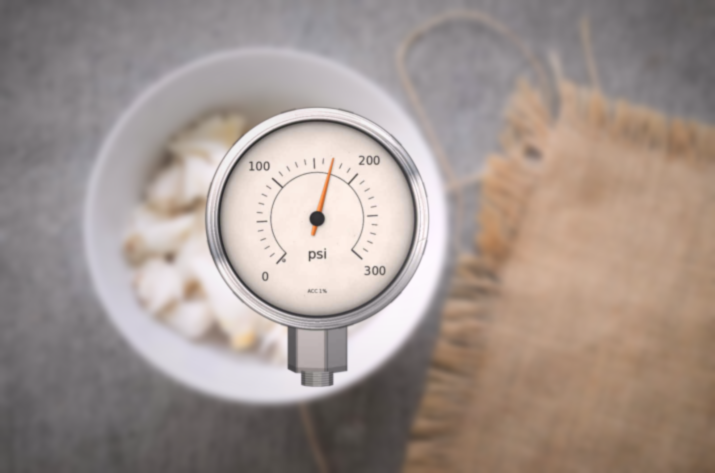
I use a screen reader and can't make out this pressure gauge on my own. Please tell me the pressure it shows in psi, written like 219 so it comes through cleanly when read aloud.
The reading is 170
